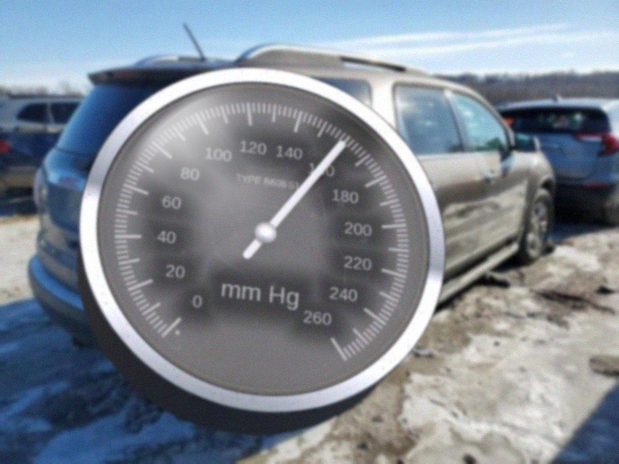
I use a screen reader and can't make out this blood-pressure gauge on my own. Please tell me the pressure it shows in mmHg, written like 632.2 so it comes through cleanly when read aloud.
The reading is 160
